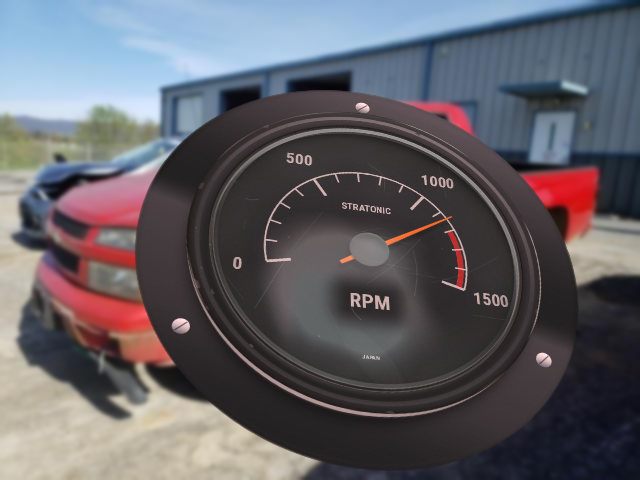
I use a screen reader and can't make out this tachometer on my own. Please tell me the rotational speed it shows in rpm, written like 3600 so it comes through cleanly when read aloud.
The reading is 1150
